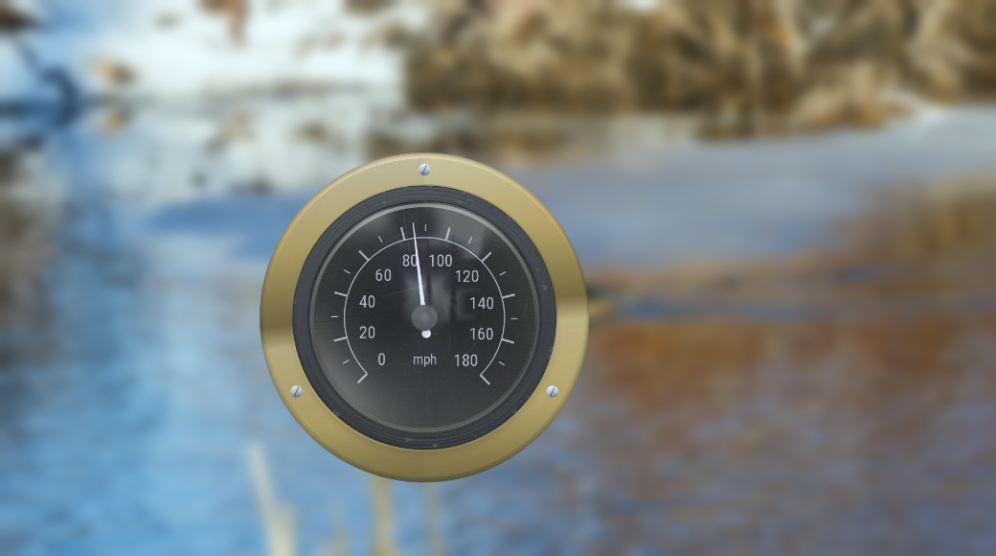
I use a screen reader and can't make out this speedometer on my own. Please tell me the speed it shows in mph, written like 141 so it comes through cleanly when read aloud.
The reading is 85
